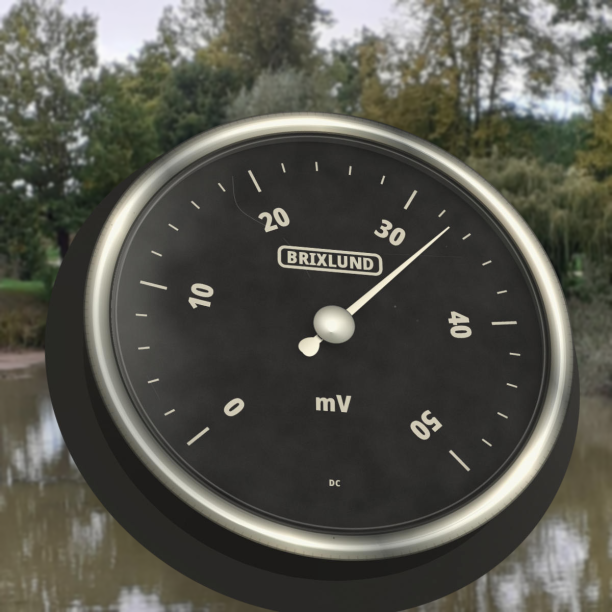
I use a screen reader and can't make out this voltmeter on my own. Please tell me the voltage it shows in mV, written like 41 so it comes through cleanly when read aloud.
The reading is 33
